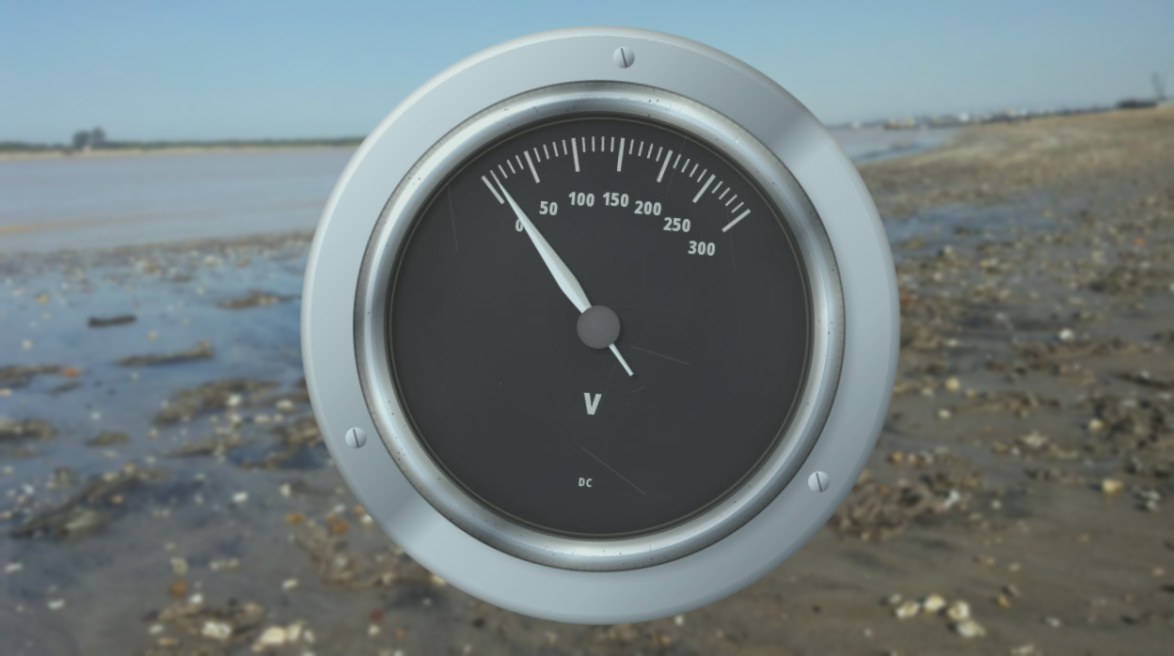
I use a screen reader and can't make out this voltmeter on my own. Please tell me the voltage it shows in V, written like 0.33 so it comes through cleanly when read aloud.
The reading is 10
